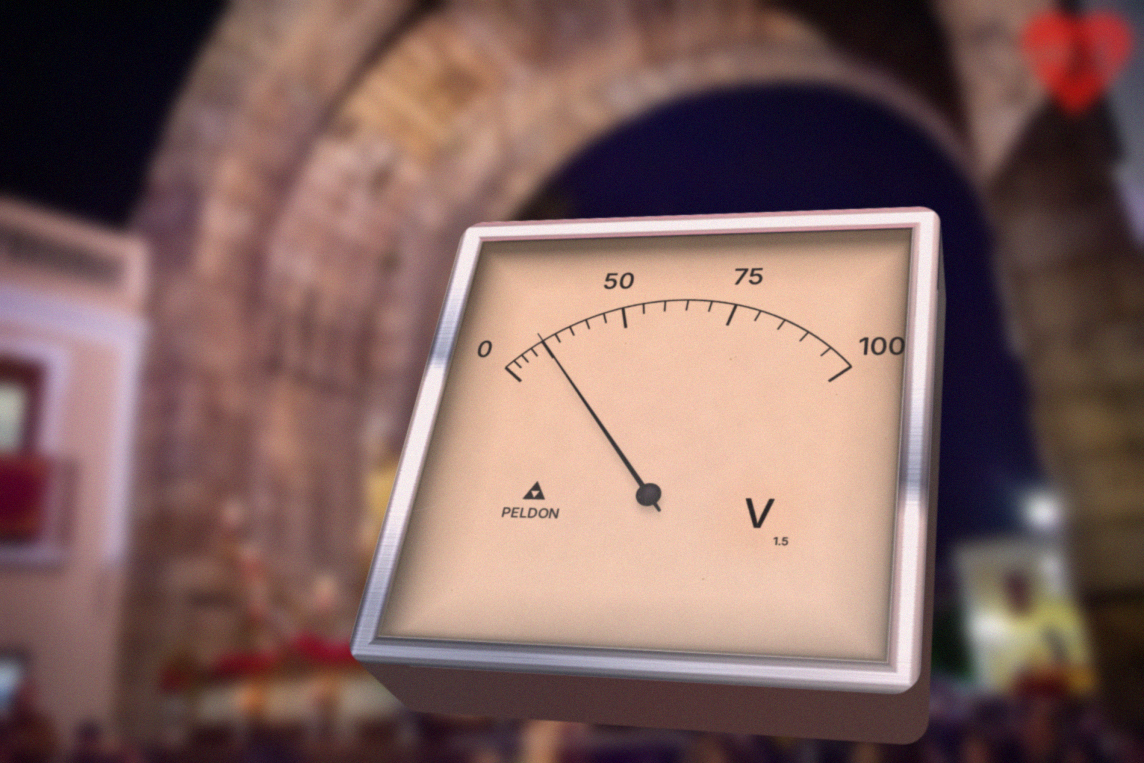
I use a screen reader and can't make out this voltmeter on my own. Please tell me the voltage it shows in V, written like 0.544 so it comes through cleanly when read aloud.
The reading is 25
